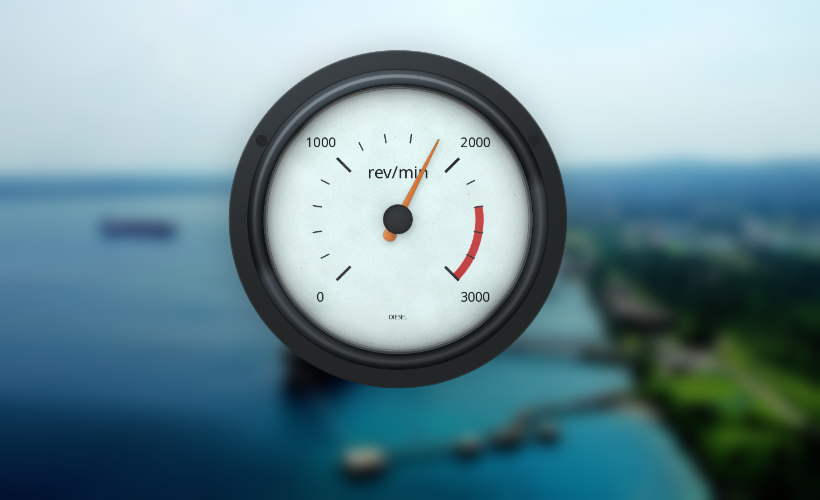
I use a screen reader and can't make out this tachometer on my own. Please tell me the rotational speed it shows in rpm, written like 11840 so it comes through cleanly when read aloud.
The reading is 1800
